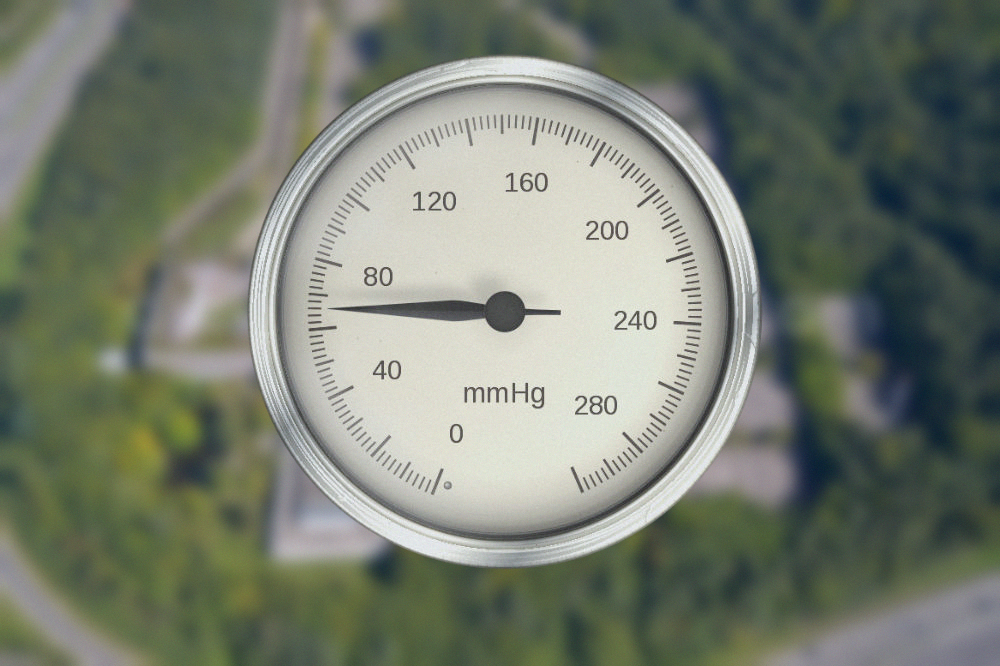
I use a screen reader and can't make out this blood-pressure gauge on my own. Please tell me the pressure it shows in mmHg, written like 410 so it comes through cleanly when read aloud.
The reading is 66
